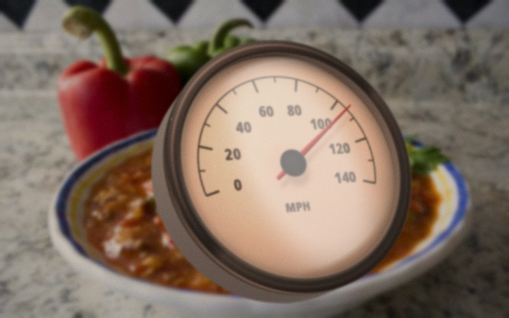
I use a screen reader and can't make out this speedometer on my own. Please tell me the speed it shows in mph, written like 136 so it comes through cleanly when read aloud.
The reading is 105
